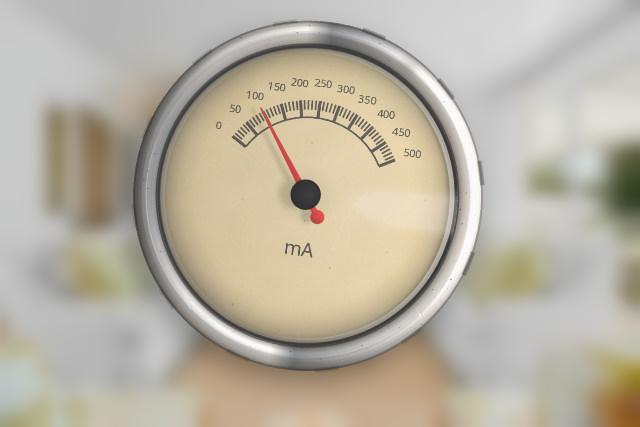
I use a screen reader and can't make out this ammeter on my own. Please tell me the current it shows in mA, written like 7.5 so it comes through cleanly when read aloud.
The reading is 100
